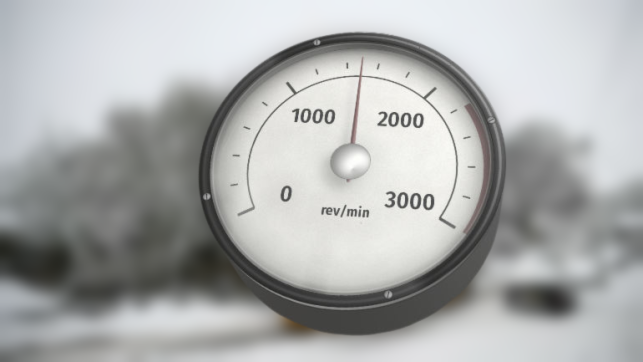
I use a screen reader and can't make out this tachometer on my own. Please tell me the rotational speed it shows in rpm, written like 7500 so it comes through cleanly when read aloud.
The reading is 1500
